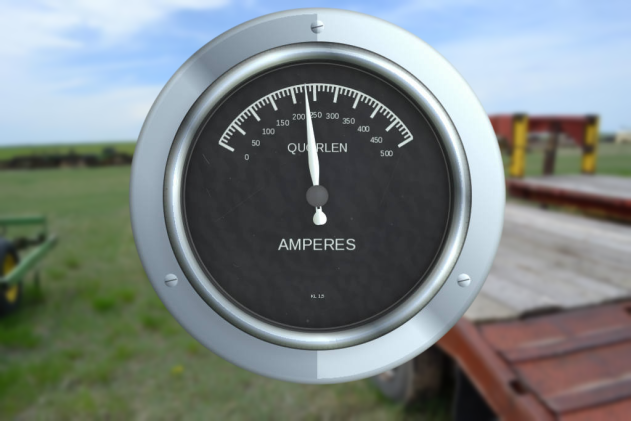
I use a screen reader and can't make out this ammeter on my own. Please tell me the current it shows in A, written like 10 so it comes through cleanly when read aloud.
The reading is 230
